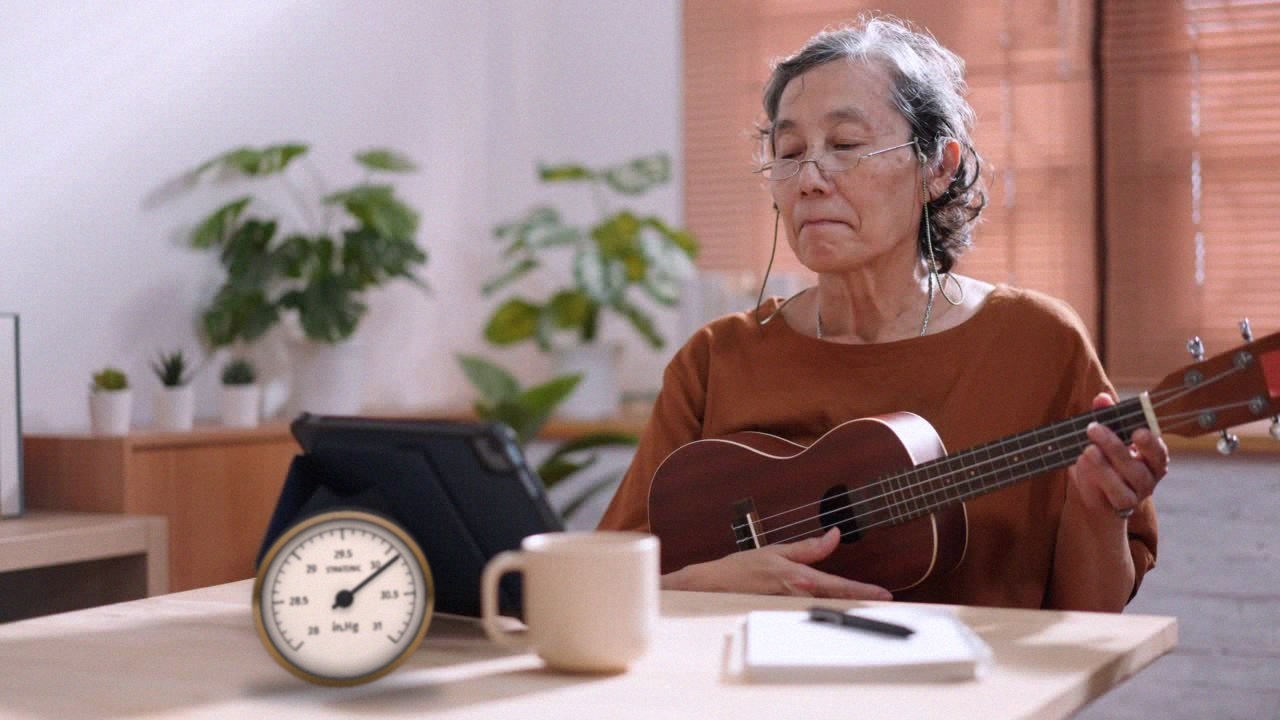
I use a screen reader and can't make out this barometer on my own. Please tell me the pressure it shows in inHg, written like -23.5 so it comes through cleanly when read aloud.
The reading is 30.1
